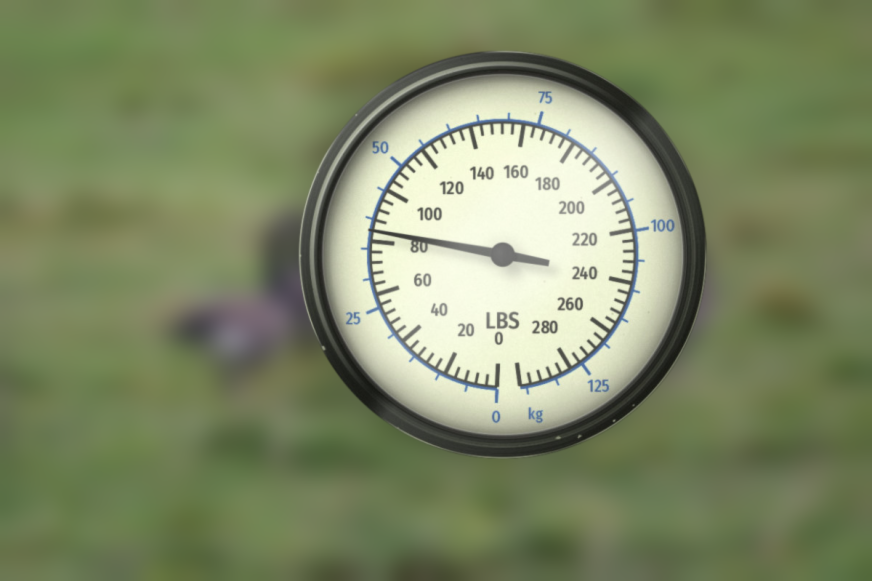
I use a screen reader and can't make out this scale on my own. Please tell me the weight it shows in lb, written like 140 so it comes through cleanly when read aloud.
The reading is 84
